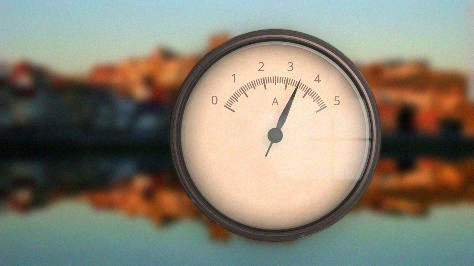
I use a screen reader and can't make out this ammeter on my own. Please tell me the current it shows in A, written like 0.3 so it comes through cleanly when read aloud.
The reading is 3.5
